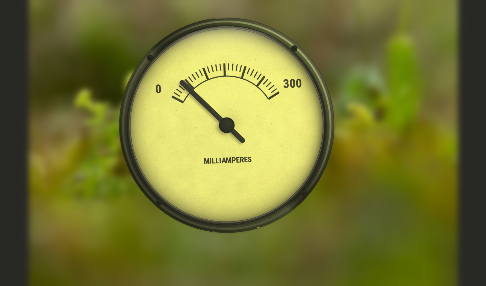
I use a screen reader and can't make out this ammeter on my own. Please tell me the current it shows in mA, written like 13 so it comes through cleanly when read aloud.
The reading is 40
